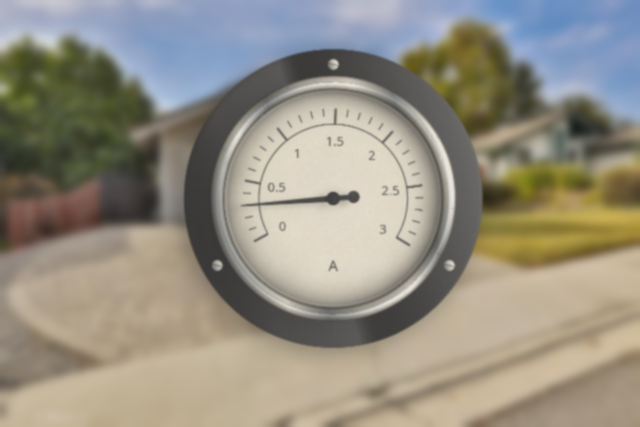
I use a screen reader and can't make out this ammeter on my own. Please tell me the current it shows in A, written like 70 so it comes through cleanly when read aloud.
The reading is 0.3
